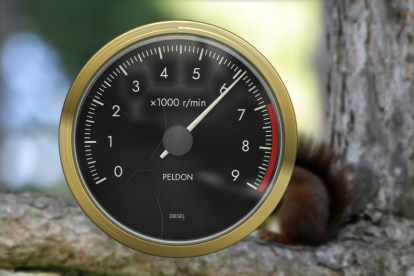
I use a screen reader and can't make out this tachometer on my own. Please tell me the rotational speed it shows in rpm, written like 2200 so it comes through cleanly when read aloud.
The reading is 6100
